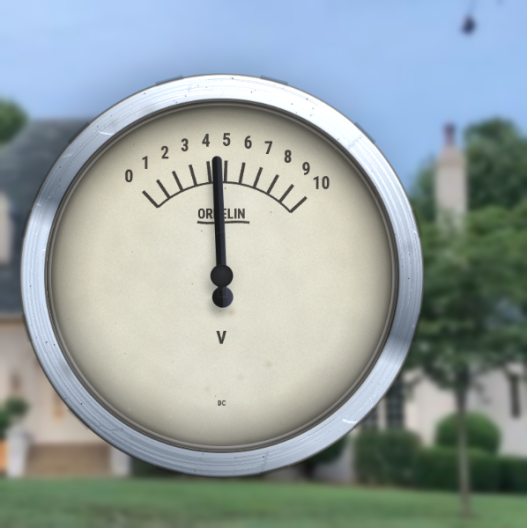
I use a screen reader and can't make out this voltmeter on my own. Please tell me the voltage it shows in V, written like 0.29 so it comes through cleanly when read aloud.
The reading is 4.5
